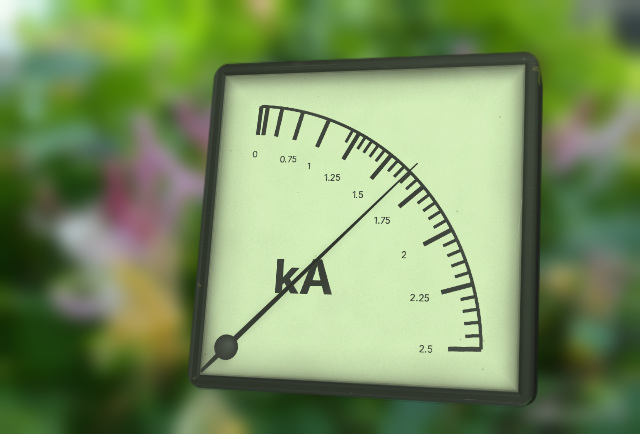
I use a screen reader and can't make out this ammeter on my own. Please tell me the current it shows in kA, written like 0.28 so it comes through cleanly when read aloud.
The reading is 1.65
